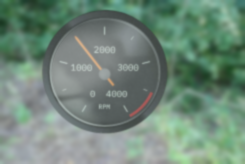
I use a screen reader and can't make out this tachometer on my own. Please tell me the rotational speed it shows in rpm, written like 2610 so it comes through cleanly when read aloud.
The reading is 1500
